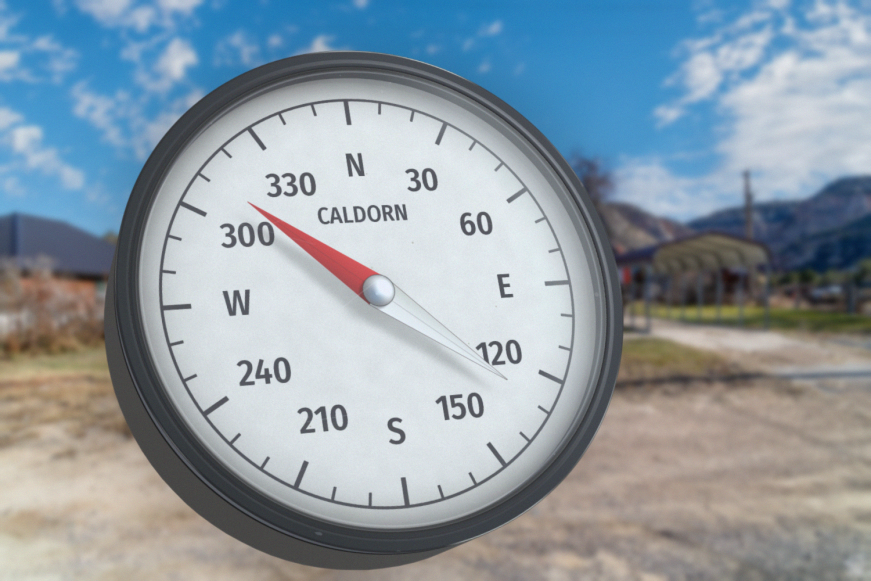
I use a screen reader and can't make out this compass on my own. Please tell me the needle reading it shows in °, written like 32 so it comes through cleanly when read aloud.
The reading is 310
